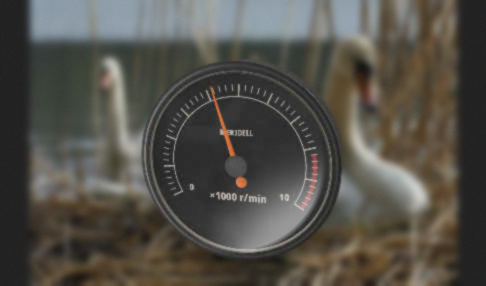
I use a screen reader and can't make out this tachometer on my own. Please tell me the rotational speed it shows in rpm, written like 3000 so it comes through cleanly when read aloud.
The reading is 4200
